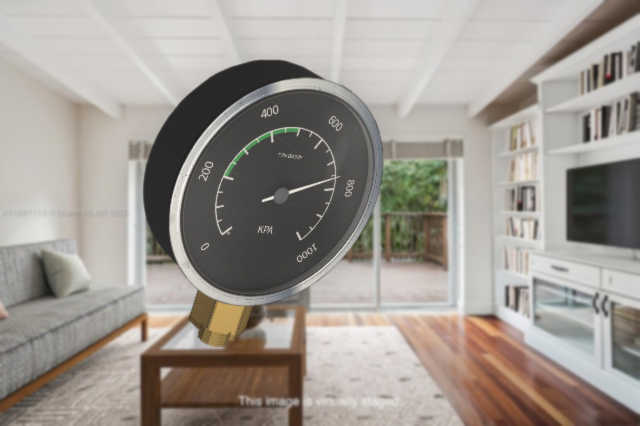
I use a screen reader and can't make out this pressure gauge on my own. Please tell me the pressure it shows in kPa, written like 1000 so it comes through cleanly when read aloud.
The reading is 750
